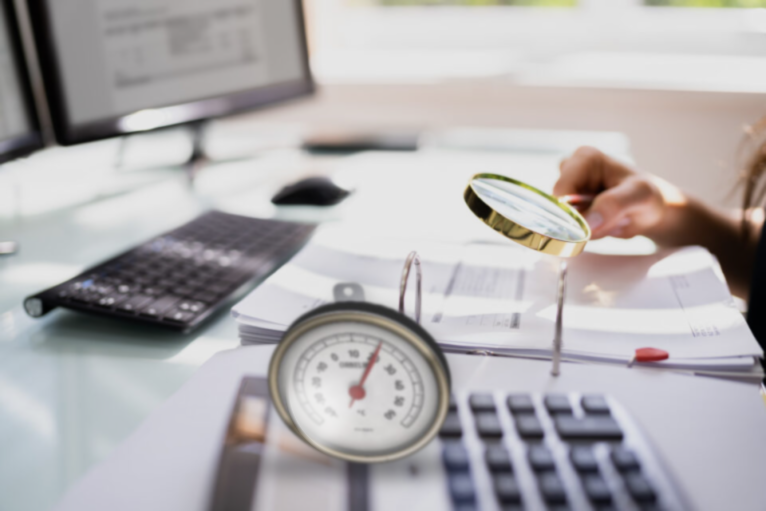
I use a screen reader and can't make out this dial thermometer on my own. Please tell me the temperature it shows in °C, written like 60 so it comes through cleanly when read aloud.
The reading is 20
